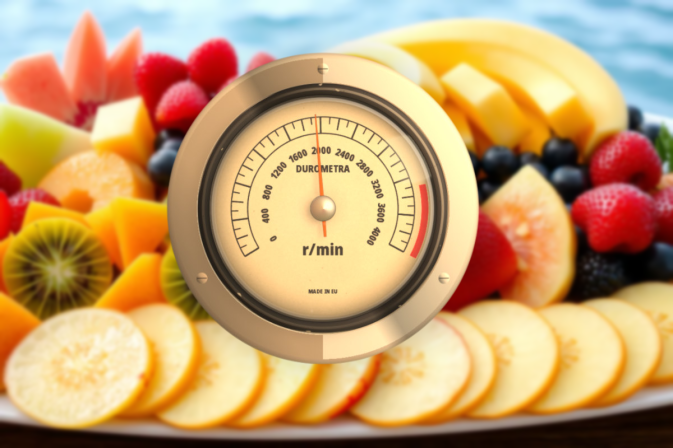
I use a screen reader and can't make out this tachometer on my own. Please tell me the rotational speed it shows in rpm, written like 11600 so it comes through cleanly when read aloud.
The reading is 1950
